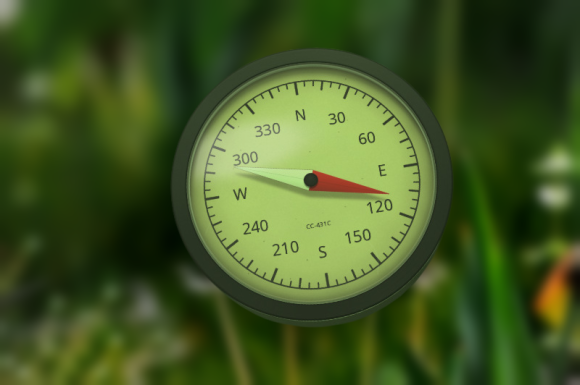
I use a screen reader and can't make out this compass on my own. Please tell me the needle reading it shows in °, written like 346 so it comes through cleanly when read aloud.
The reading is 110
